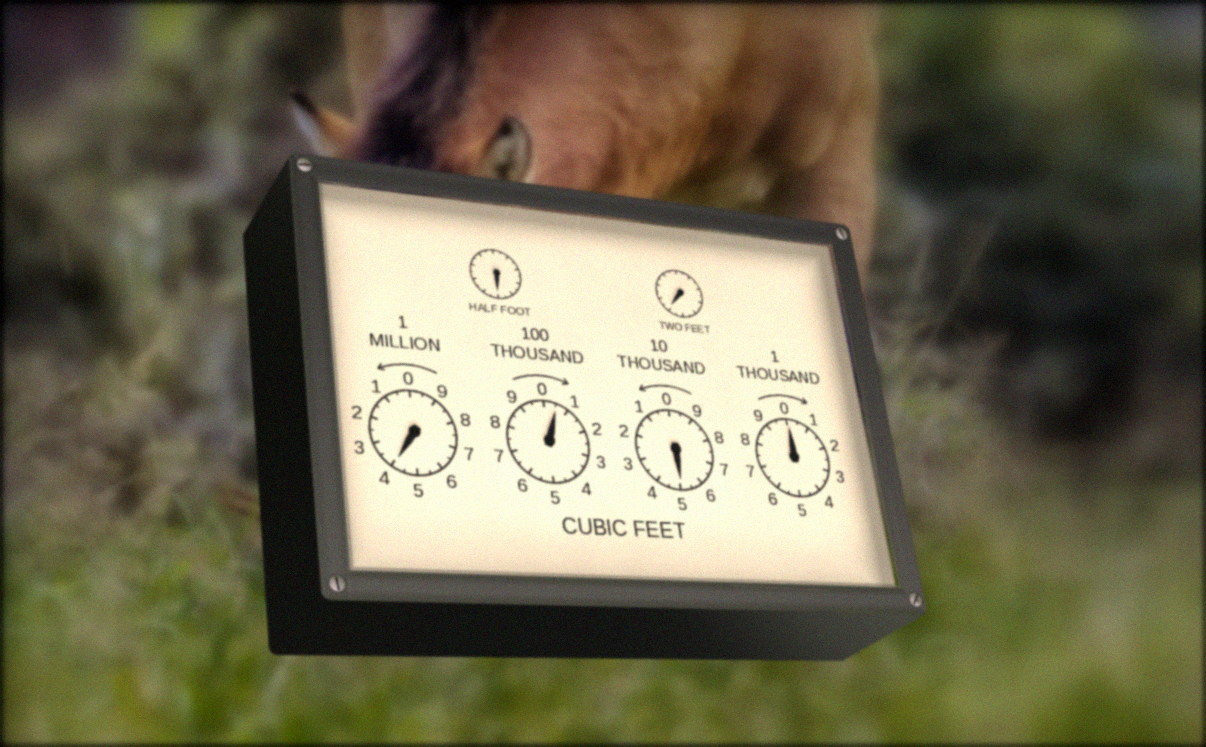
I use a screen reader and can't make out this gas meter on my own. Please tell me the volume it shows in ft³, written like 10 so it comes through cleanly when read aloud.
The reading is 405000
